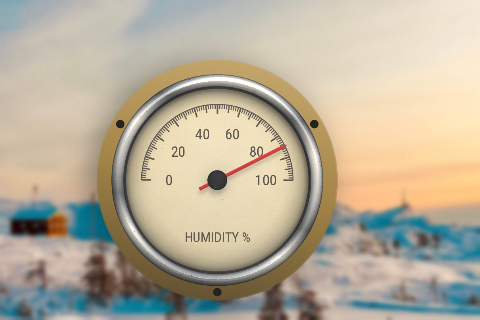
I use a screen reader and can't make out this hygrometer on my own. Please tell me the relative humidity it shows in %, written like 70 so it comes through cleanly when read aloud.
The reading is 85
